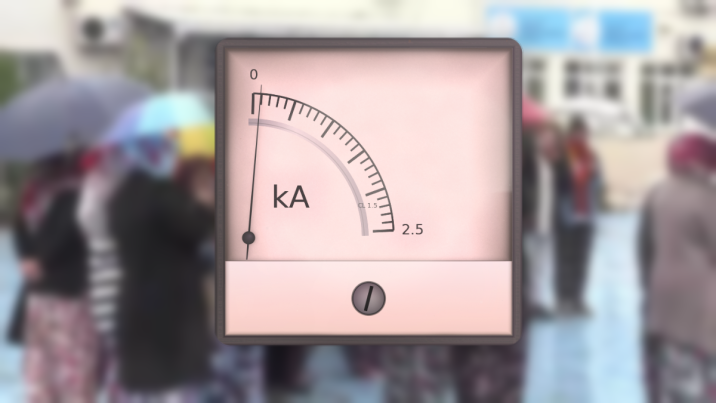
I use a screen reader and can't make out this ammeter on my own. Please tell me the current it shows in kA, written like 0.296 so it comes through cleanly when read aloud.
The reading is 0.1
